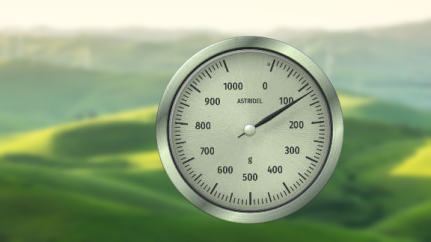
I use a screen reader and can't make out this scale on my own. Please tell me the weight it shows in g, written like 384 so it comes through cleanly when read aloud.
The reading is 120
